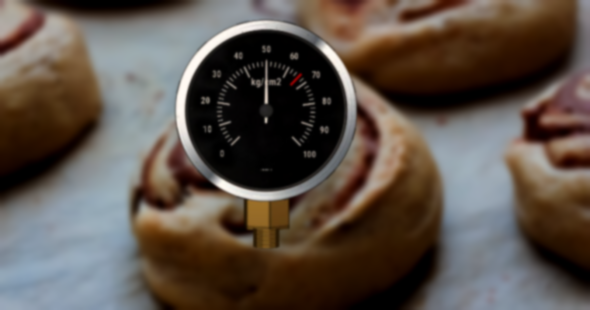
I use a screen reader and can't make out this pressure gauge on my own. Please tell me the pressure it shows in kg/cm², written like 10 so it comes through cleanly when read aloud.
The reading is 50
